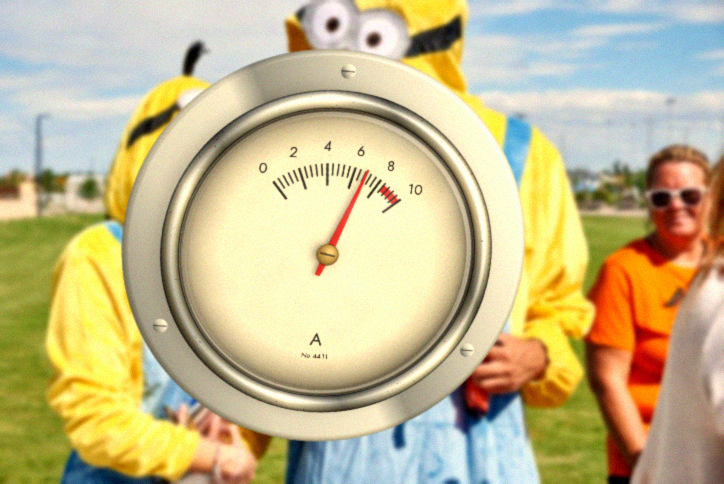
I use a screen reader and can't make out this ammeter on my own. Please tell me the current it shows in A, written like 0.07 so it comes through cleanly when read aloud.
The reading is 6.8
